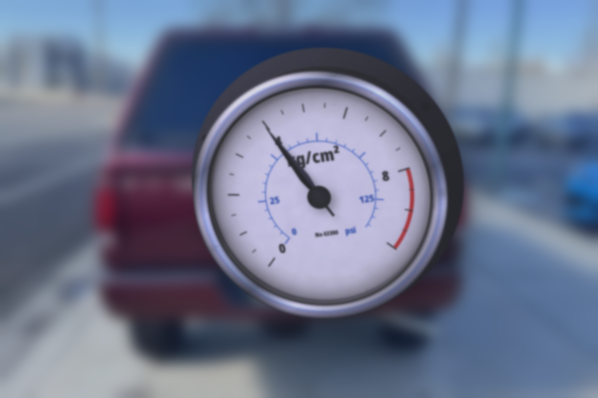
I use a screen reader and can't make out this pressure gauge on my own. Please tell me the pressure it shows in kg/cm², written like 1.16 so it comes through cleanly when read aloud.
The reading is 4
